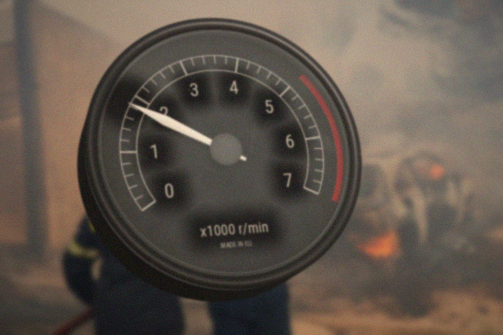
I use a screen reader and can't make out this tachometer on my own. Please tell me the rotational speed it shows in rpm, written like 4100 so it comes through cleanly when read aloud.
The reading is 1800
